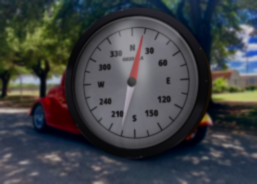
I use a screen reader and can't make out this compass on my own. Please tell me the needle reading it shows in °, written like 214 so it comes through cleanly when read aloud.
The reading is 15
